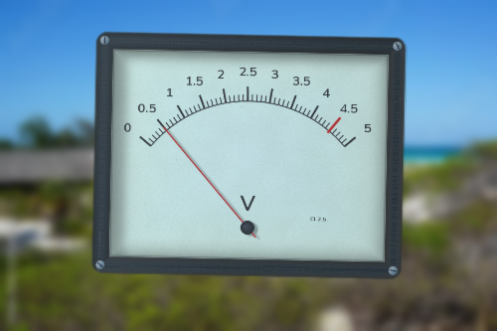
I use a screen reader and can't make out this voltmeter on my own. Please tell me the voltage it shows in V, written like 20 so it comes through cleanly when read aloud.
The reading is 0.5
